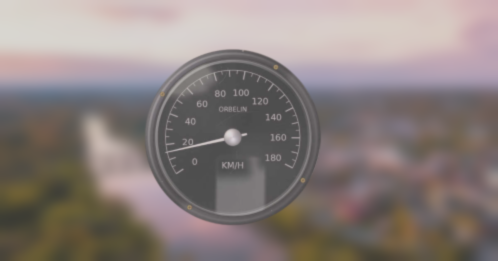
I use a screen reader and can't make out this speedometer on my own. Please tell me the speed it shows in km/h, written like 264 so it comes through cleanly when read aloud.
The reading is 15
